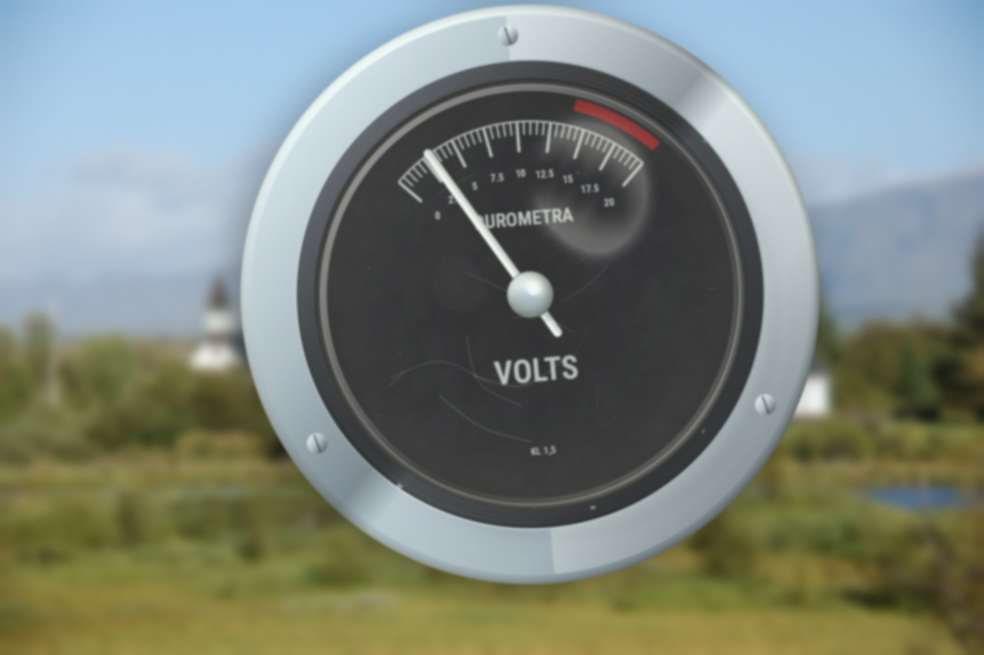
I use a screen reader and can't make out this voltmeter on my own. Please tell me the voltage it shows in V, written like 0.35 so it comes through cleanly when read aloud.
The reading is 3
